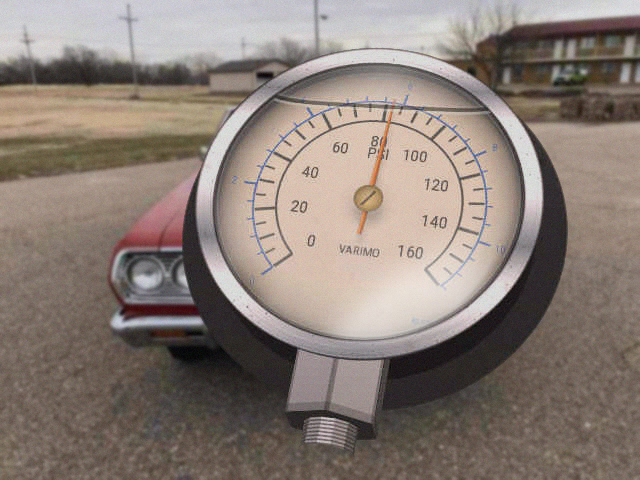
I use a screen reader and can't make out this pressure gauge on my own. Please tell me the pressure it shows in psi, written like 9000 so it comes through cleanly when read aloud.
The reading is 82.5
